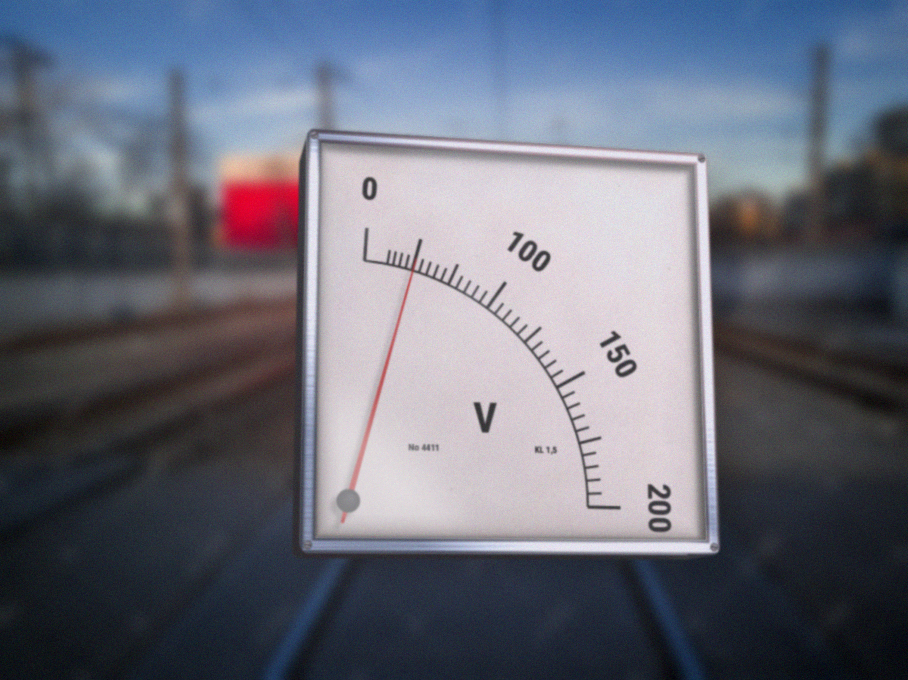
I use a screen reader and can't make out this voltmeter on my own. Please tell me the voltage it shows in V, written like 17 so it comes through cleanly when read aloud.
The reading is 50
